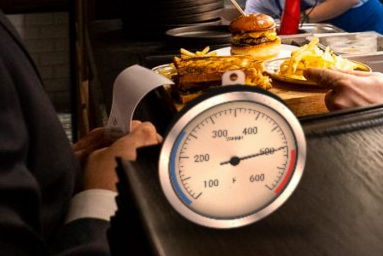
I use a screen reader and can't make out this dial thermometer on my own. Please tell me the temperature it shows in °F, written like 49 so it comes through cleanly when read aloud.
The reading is 500
